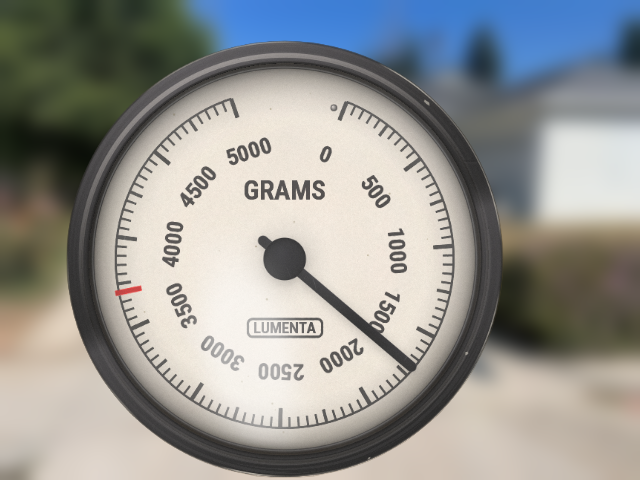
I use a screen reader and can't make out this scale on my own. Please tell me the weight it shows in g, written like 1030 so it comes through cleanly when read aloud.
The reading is 1700
